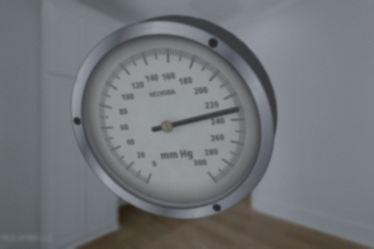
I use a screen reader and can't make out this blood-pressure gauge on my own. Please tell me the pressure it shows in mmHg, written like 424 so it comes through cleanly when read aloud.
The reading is 230
